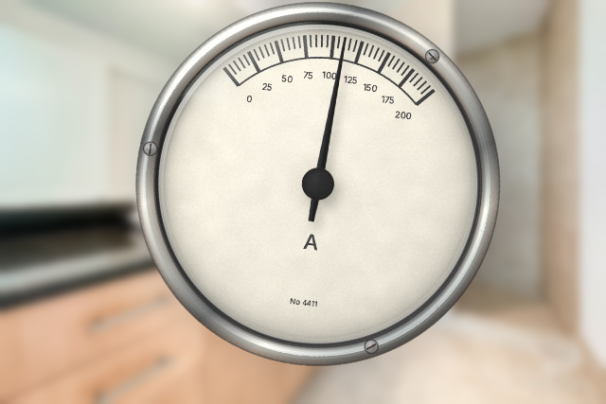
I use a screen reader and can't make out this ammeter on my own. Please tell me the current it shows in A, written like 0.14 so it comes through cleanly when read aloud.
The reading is 110
